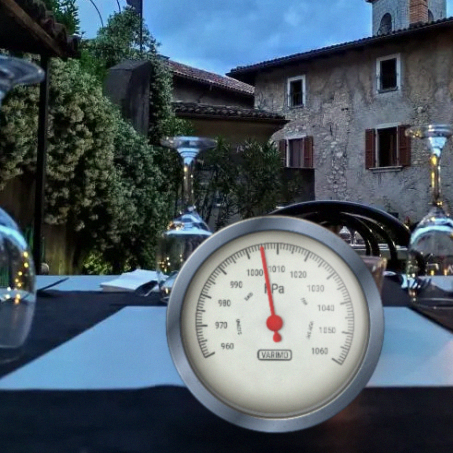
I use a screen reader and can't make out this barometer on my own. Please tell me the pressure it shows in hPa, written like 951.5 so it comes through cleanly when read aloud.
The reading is 1005
